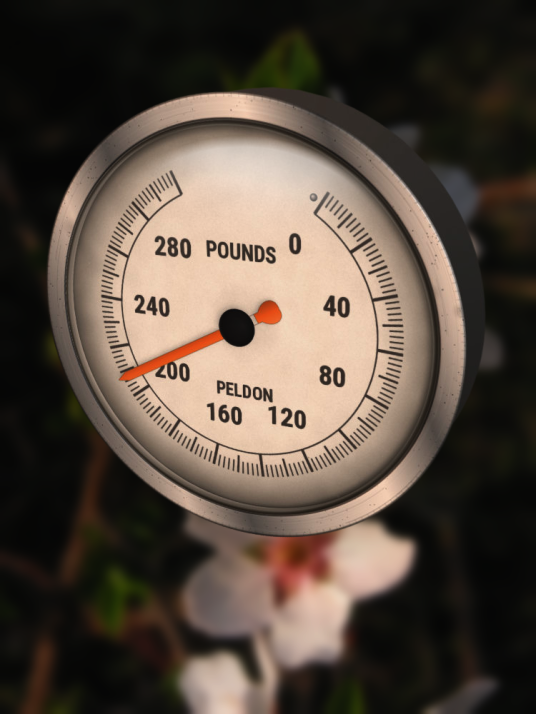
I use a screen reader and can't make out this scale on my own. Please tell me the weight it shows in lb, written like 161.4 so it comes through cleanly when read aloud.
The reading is 208
